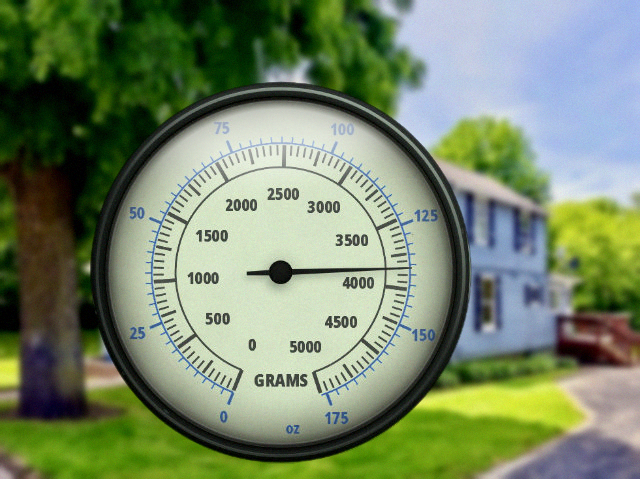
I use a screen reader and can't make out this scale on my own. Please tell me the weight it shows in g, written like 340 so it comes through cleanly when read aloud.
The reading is 3850
